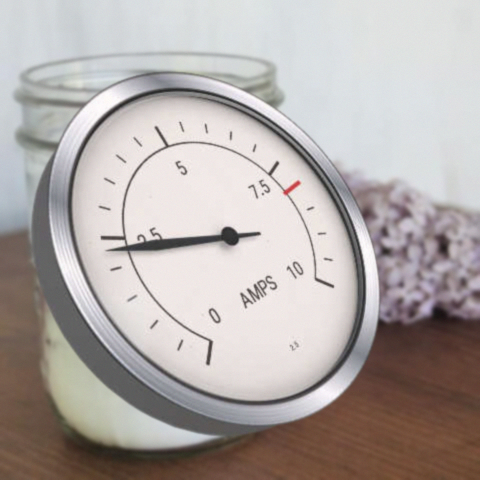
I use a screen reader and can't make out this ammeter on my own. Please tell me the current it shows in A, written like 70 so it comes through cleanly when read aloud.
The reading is 2.25
